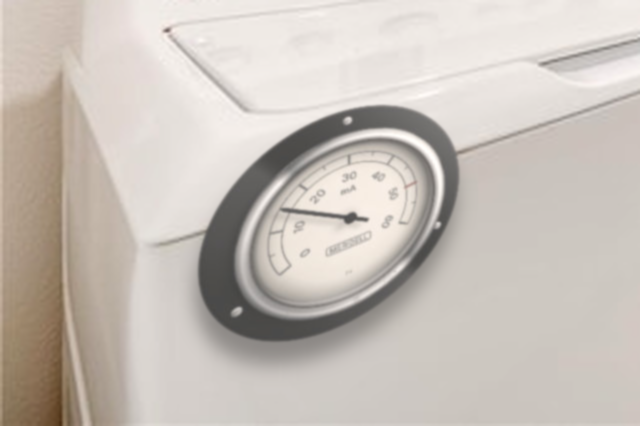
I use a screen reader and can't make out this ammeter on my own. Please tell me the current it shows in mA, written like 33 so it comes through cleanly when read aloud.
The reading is 15
